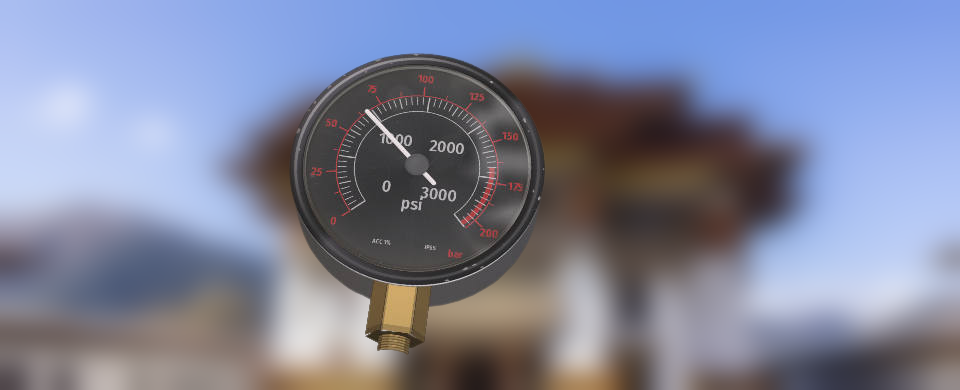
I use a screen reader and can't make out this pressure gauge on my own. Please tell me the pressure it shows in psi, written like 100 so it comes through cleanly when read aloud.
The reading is 950
